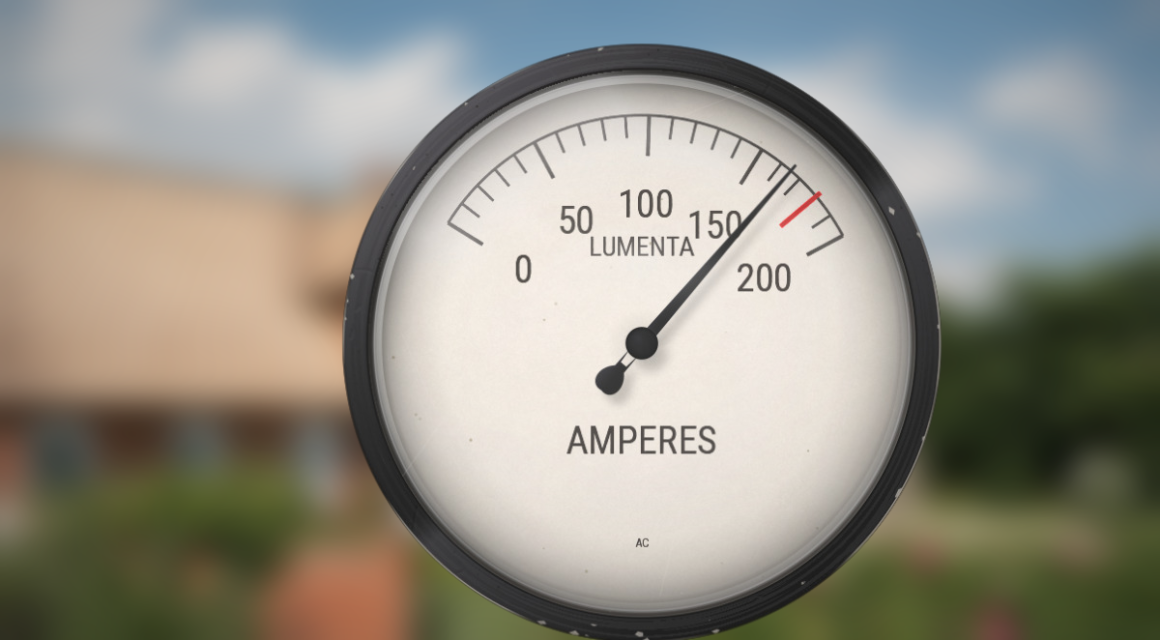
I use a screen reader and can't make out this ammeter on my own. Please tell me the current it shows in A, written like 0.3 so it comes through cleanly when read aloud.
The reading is 165
